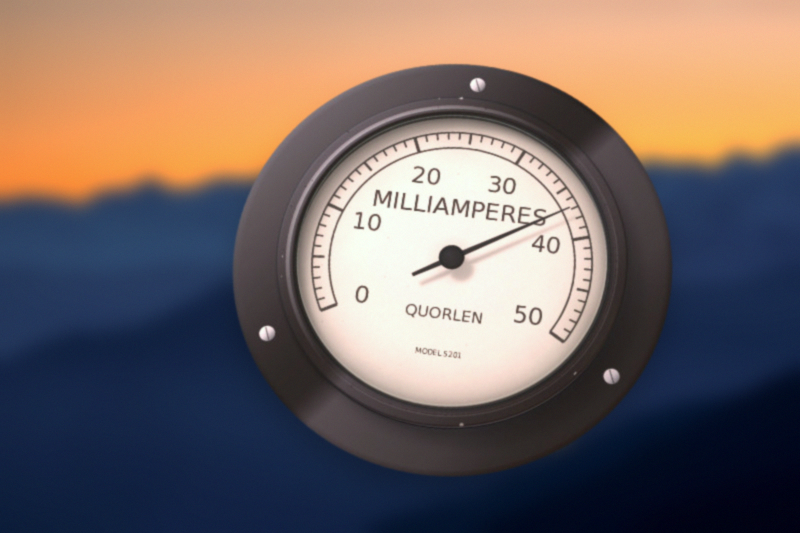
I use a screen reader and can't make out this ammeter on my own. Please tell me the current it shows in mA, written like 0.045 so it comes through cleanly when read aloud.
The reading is 37
